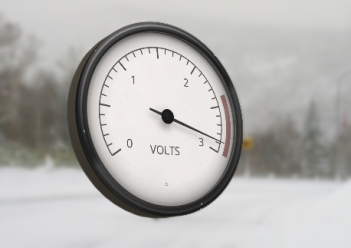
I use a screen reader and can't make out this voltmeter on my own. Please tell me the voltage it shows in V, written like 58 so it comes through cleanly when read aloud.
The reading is 2.9
